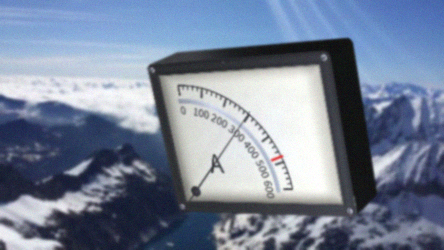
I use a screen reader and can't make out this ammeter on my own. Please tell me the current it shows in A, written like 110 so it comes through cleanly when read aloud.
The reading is 300
